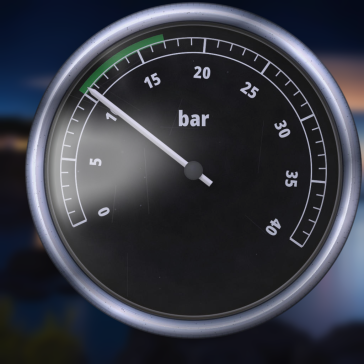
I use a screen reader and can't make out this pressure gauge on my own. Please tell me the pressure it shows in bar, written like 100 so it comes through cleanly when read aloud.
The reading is 10.5
